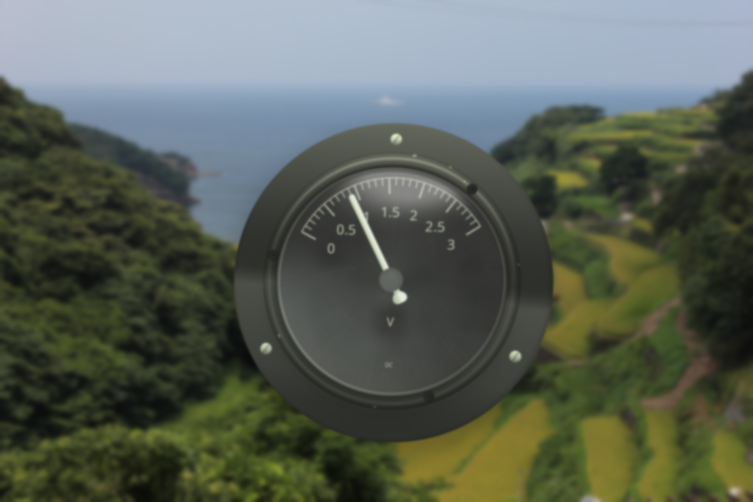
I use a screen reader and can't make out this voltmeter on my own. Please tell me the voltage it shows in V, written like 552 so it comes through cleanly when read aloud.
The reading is 0.9
